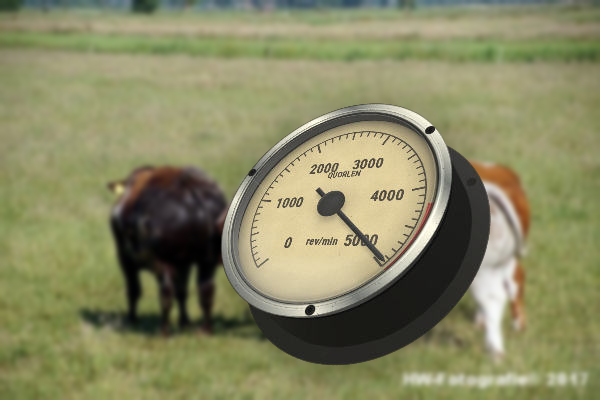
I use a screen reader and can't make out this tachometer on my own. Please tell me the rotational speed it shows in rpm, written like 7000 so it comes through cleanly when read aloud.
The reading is 4950
